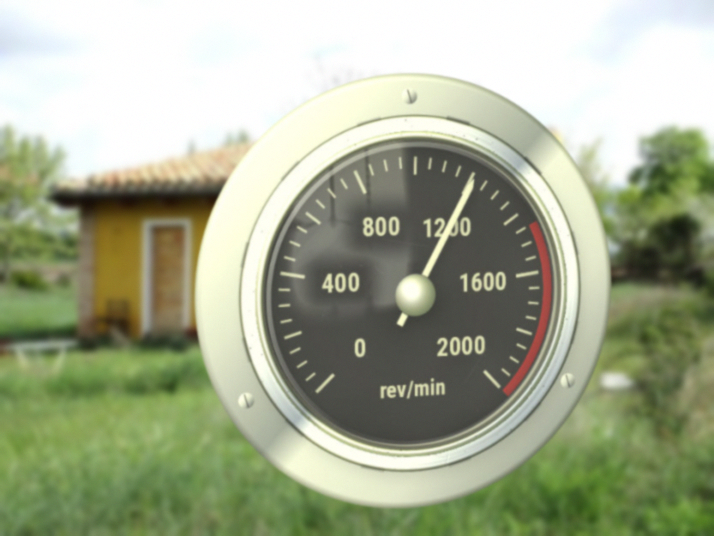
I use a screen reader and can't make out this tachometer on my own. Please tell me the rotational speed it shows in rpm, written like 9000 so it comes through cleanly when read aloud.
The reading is 1200
